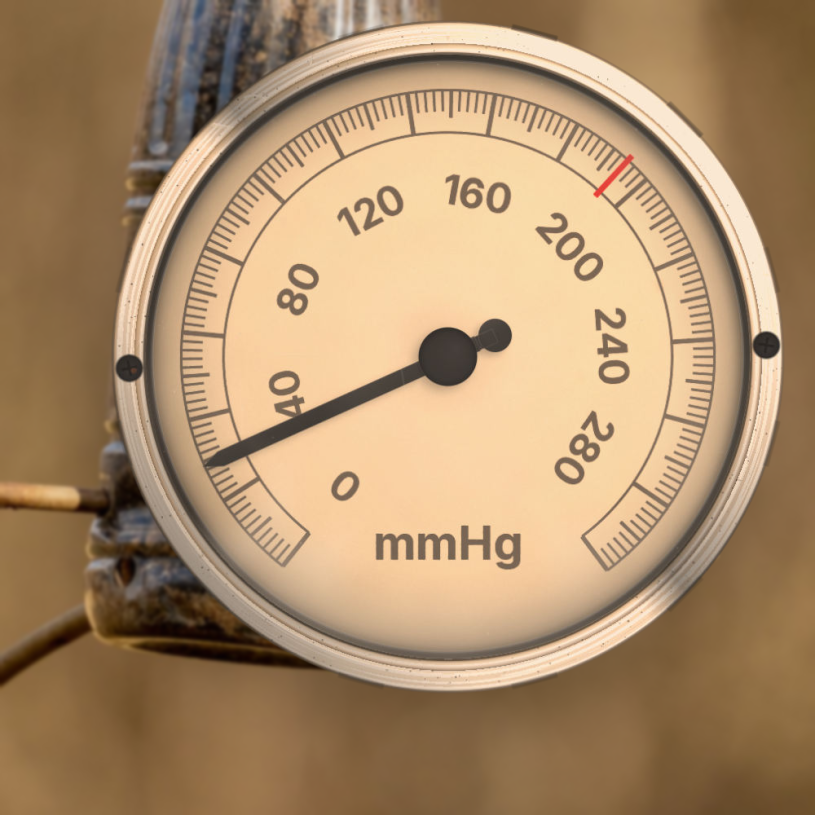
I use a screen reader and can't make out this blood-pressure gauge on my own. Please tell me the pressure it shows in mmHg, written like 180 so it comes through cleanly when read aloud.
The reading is 29
